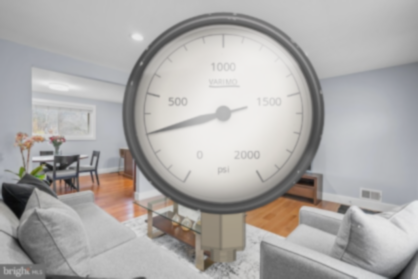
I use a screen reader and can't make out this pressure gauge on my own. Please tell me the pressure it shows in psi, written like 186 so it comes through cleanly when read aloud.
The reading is 300
